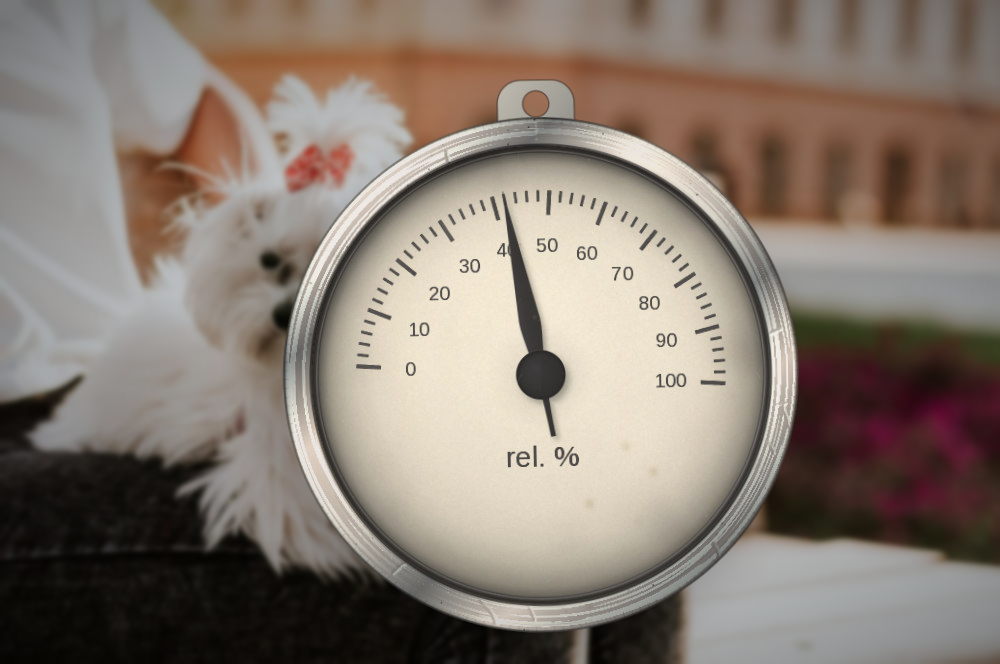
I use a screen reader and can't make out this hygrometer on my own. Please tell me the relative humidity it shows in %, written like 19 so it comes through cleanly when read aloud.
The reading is 42
